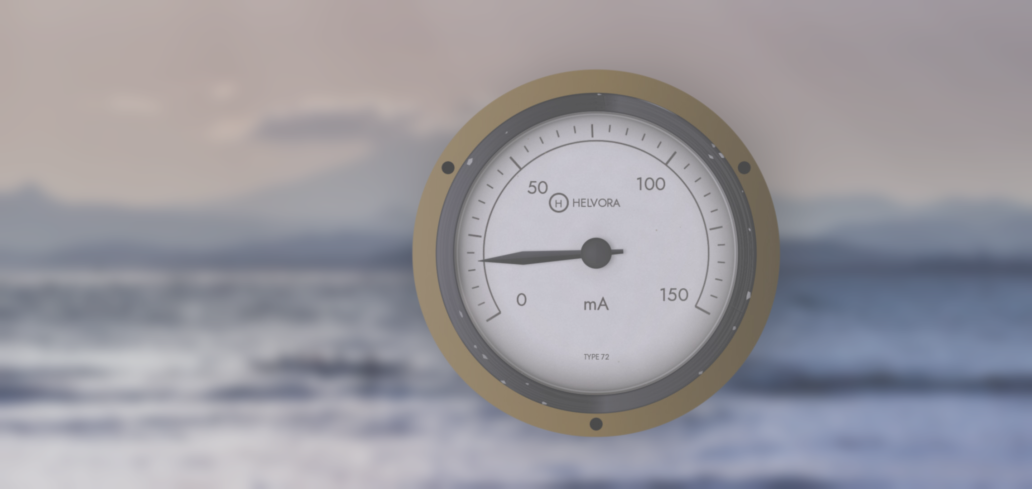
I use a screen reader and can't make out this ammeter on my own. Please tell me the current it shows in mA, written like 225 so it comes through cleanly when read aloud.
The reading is 17.5
